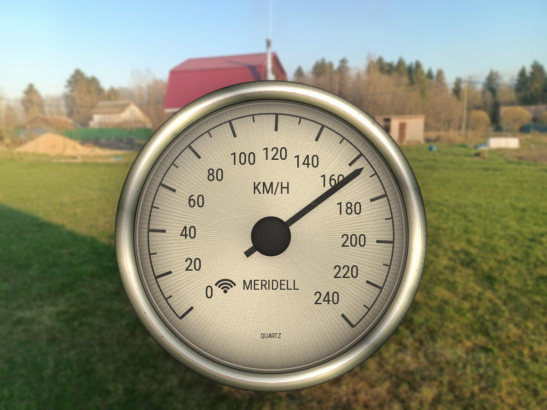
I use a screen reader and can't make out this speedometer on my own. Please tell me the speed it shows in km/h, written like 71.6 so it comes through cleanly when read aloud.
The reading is 165
